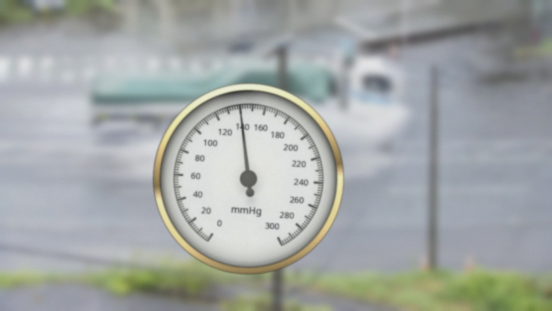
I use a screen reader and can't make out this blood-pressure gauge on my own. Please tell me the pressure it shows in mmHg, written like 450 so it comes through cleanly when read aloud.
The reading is 140
